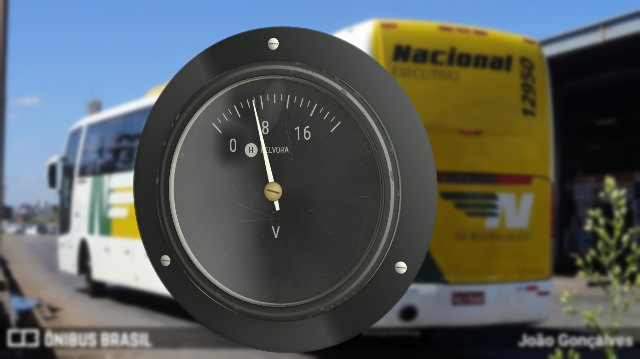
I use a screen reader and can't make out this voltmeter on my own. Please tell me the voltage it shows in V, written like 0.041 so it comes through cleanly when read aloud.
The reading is 7
